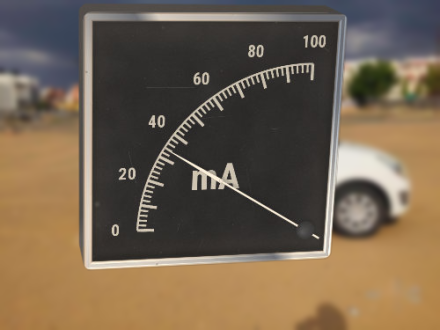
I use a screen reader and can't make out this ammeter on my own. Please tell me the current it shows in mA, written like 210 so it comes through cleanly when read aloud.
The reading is 34
